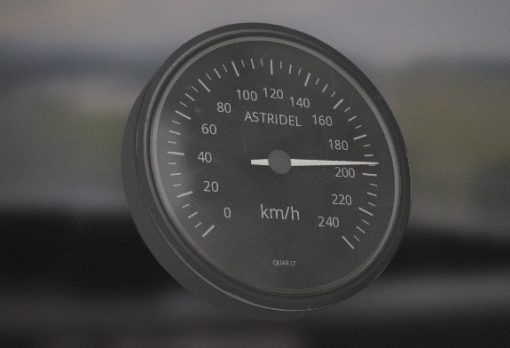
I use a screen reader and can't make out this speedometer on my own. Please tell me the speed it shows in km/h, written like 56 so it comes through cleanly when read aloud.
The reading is 195
